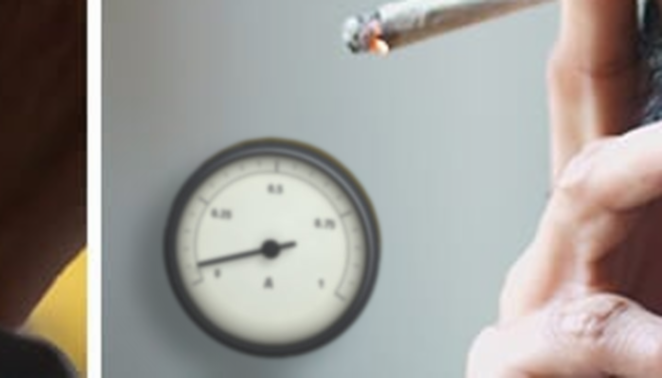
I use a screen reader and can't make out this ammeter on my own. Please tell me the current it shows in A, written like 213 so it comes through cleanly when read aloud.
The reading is 0.05
